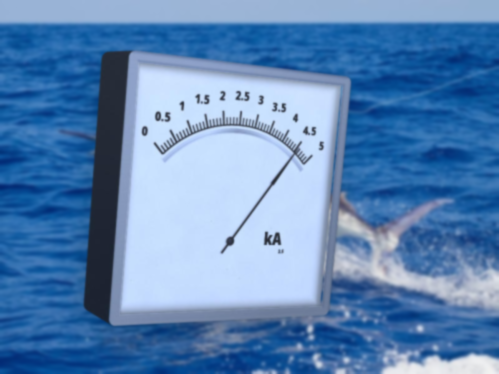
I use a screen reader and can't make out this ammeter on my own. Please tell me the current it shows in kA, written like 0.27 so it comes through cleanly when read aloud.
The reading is 4.5
